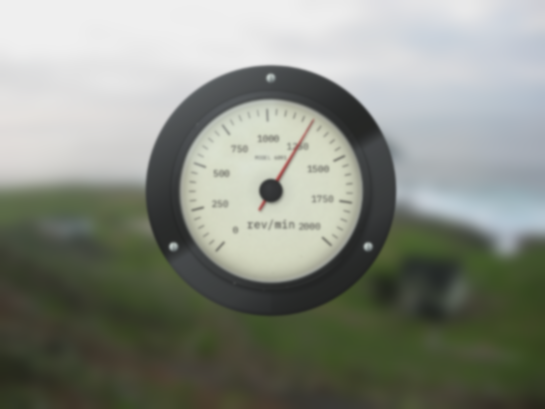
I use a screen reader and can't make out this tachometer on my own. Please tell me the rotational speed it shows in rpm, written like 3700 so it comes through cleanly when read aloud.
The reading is 1250
